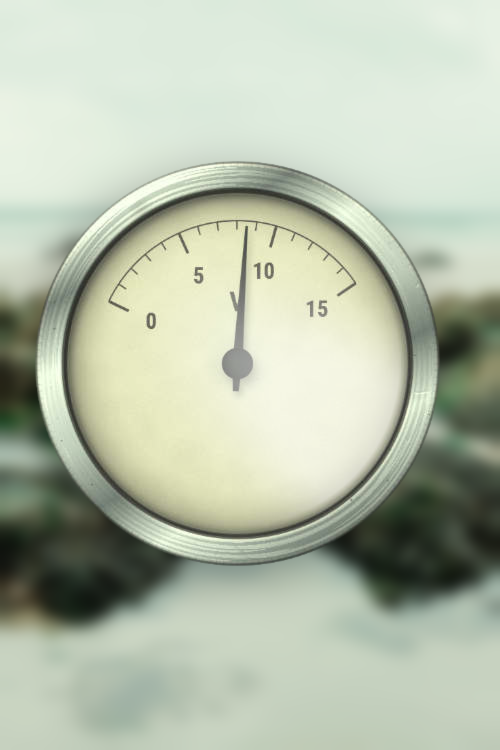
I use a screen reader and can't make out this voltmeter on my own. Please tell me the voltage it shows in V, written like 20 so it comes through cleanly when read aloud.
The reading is 8.5
